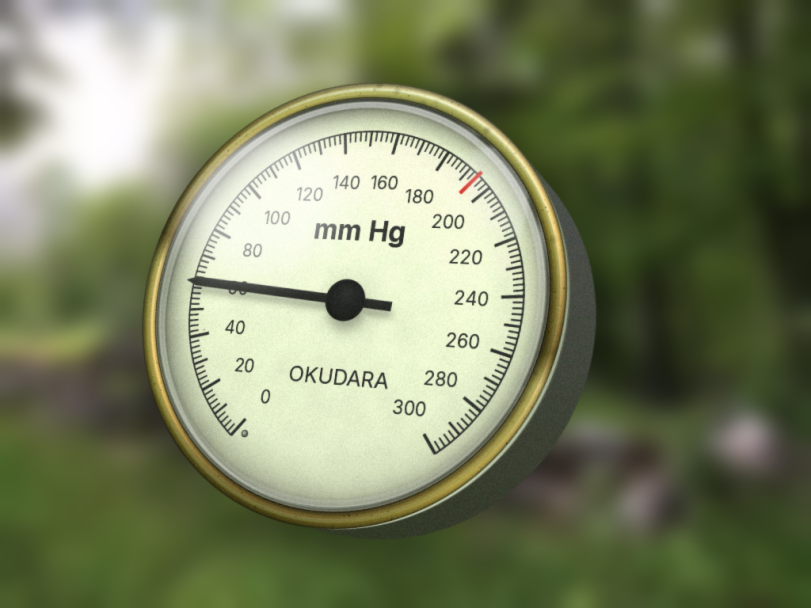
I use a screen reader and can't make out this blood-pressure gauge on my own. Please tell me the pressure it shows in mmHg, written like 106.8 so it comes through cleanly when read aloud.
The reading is 60
